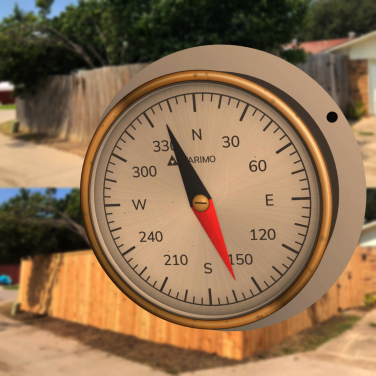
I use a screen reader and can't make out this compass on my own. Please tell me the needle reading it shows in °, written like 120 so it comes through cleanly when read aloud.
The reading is 160
